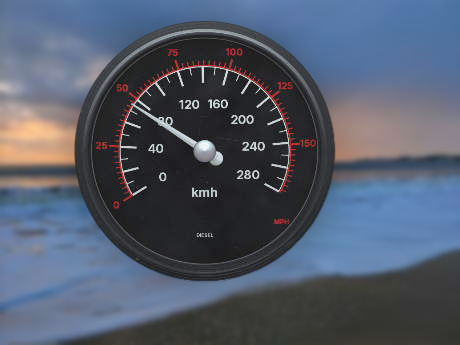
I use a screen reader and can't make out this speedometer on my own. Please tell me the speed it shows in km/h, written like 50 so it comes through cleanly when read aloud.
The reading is 75
